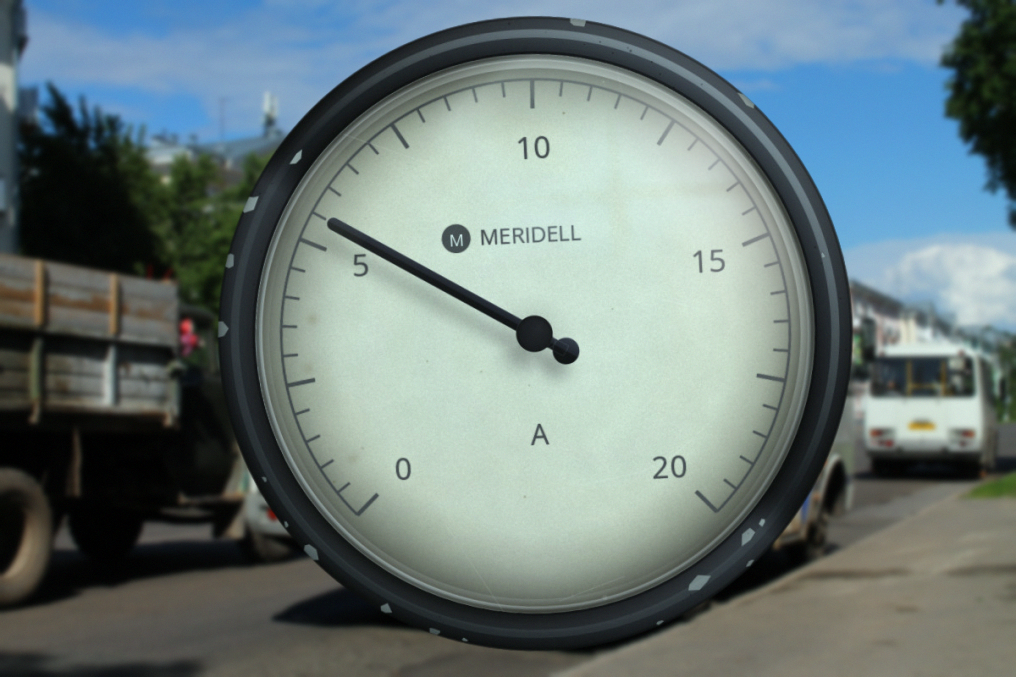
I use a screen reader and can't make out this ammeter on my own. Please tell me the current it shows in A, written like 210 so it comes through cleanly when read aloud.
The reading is 5.5
